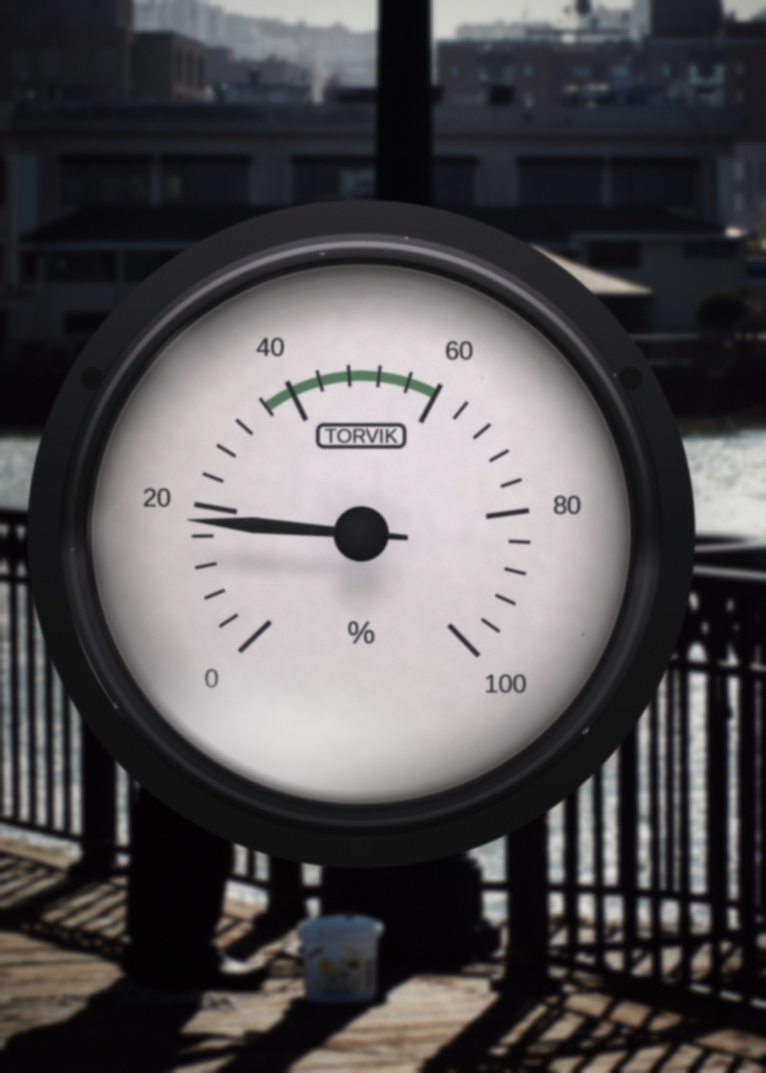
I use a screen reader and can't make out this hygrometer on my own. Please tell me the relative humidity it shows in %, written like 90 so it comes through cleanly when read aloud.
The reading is 18
